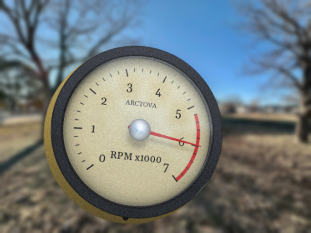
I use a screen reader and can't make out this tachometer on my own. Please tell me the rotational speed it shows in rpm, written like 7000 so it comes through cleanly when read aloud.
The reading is 6000
